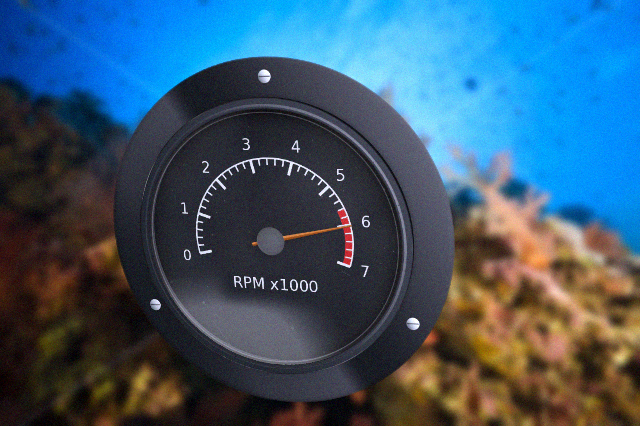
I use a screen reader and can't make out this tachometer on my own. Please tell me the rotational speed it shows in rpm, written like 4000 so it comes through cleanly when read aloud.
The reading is 6000
